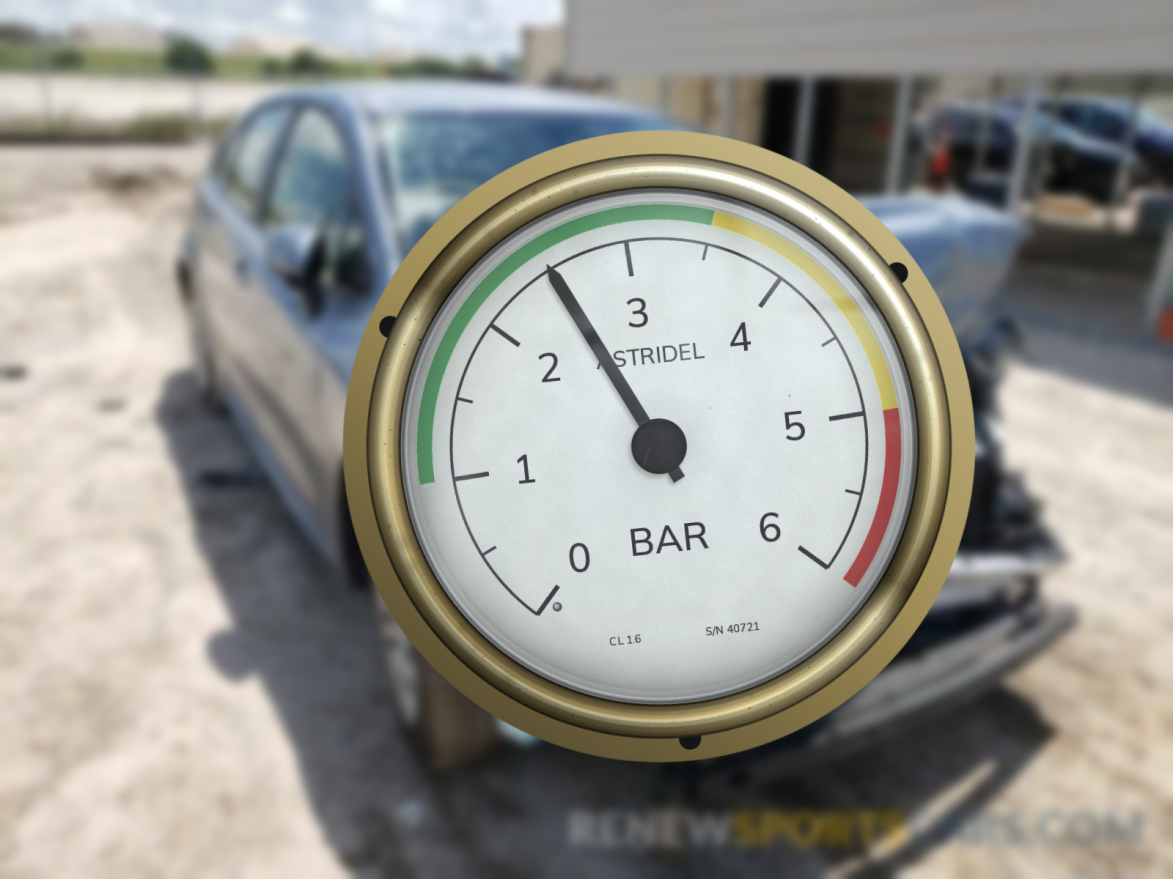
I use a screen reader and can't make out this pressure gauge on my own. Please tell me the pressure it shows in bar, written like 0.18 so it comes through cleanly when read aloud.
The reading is 2.5
